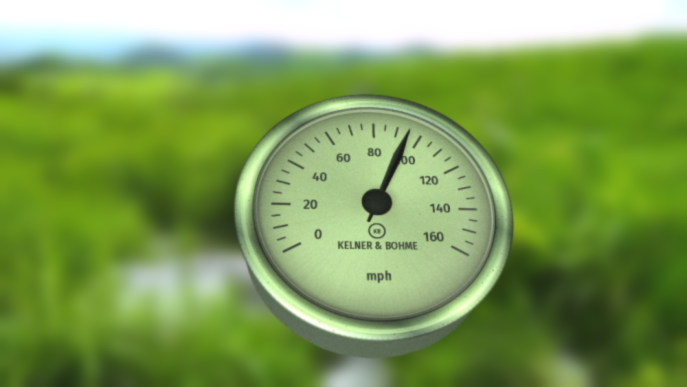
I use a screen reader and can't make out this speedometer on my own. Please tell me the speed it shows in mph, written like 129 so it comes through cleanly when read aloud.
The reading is 95
